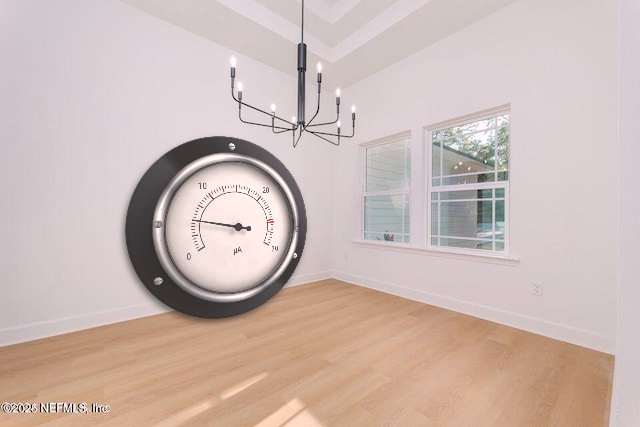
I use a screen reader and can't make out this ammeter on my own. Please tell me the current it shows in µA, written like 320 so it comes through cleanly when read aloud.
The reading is 5
